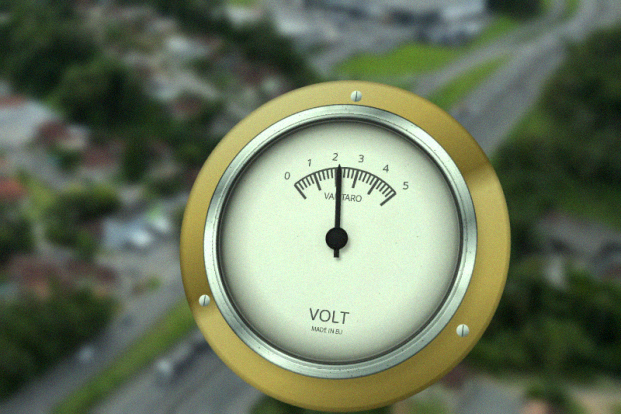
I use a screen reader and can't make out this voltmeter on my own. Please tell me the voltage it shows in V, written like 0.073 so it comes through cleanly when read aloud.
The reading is 2.2
